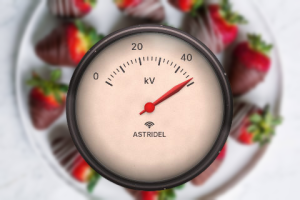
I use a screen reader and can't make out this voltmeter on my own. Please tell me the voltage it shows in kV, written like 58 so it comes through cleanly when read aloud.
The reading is 48
